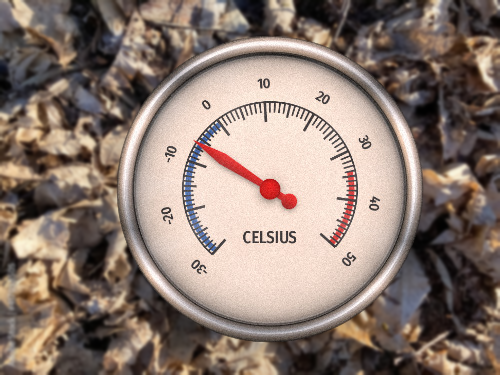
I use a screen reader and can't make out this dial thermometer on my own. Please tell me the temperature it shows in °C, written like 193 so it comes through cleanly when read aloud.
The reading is -6
